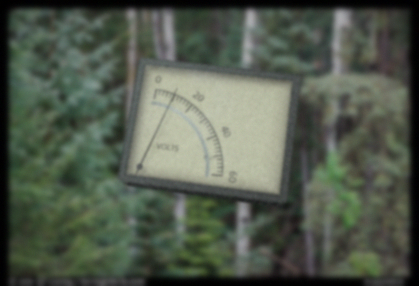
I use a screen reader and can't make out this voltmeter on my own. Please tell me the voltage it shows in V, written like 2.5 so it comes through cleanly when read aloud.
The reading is 10
